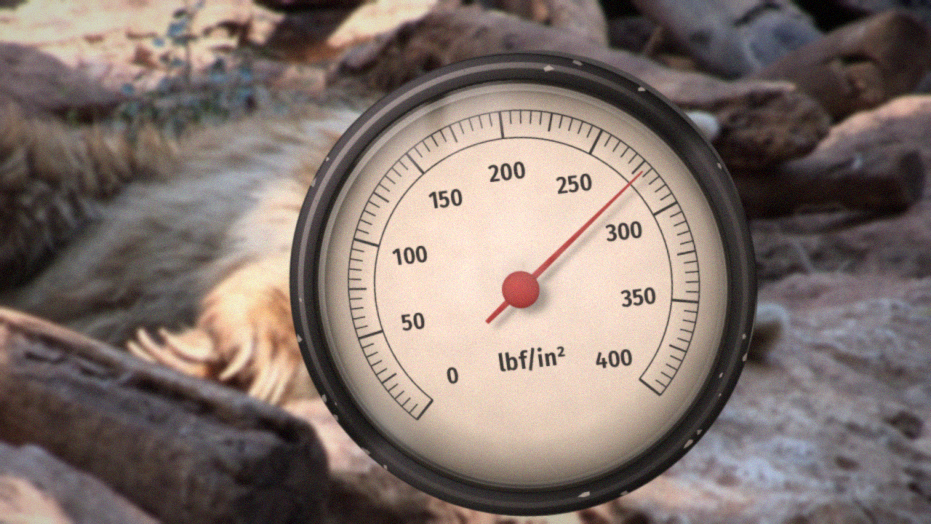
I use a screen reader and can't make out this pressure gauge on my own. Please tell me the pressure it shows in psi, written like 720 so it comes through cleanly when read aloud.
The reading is 277.5
